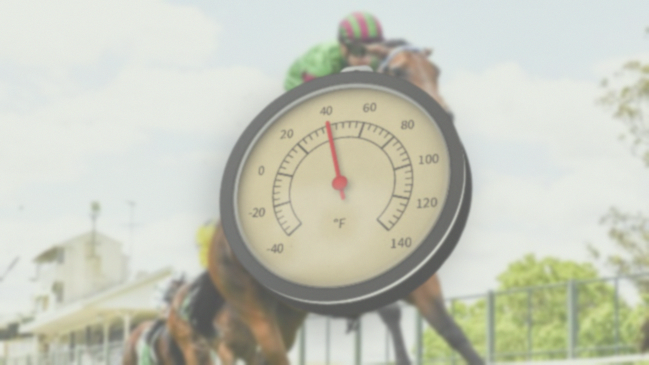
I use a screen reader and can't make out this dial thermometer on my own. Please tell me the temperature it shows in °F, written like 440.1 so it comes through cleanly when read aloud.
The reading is 40
